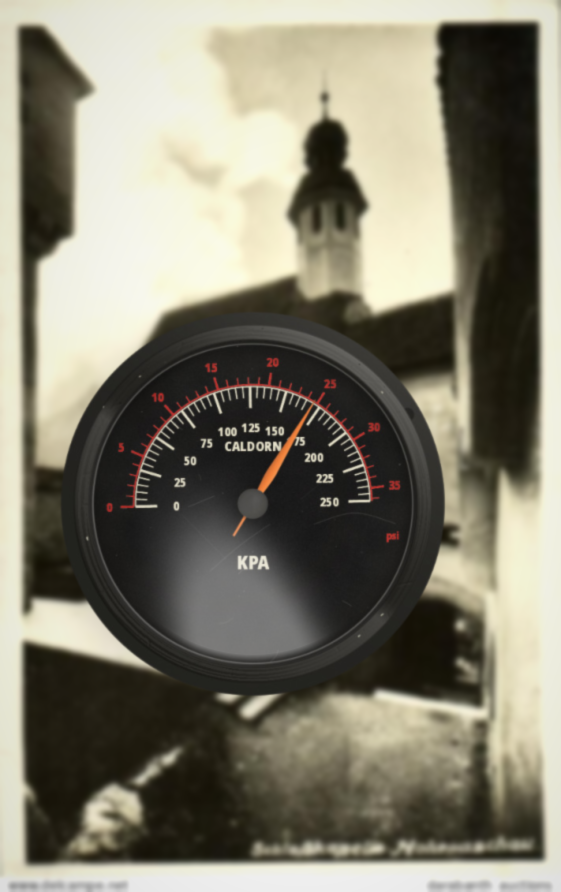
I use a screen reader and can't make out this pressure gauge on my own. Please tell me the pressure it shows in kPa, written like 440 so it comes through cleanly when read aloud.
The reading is 170
